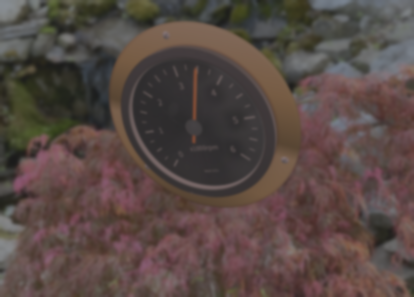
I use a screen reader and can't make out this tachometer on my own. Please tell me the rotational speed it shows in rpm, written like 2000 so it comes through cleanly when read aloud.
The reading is 3500
